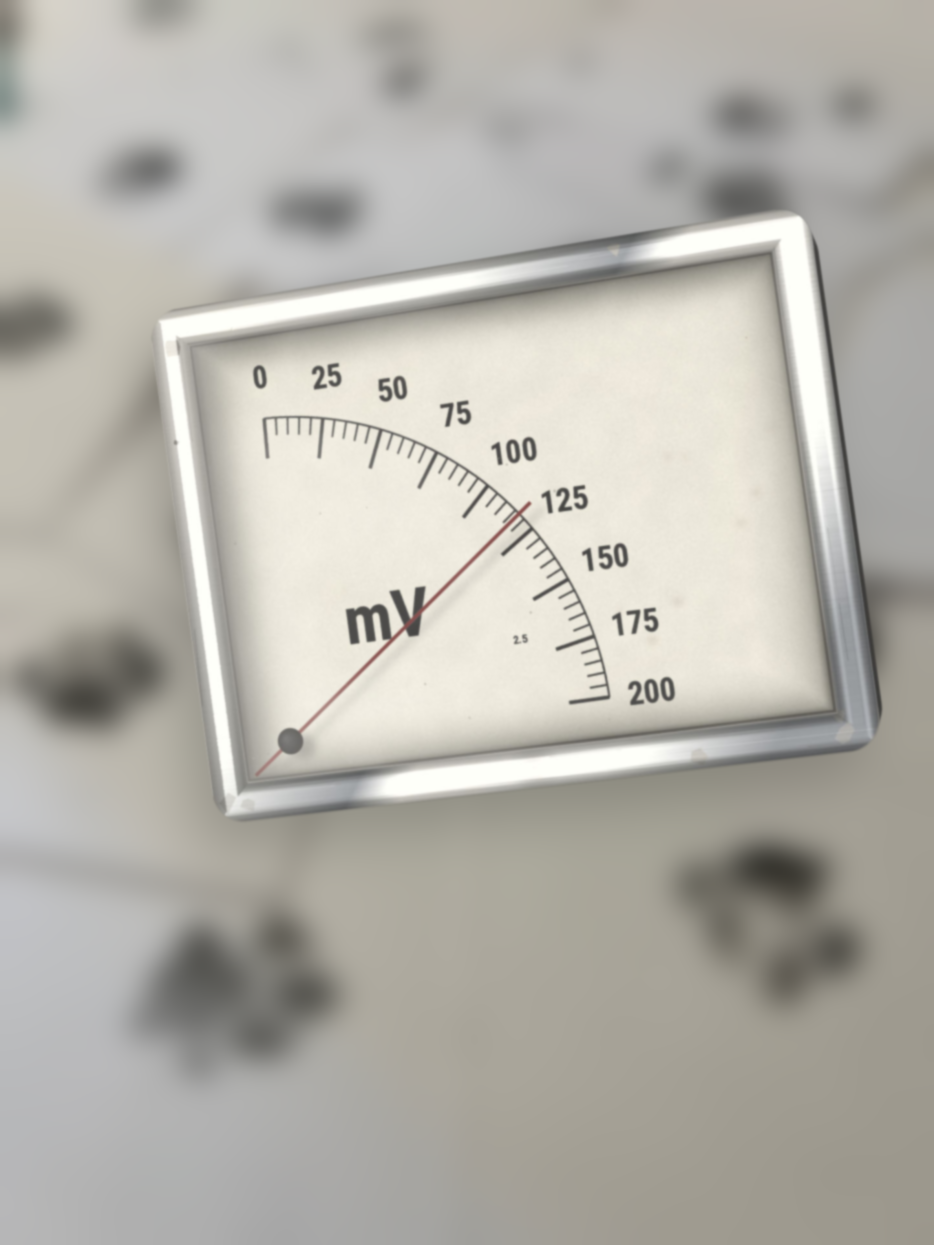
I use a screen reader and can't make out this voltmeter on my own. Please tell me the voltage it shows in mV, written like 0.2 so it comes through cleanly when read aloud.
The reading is 117.5
